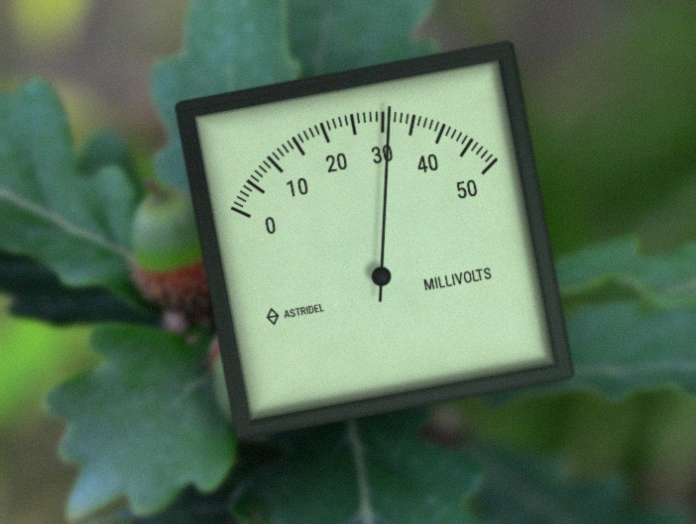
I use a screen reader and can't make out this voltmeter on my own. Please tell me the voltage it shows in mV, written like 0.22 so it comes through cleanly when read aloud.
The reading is 31
